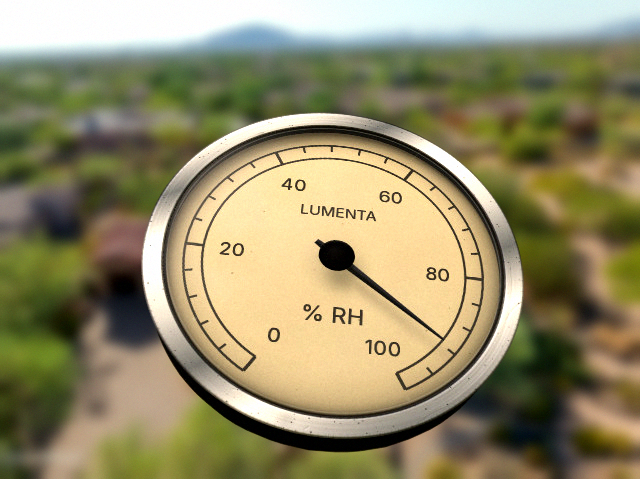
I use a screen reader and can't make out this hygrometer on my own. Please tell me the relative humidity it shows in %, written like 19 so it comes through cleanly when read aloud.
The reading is 92
